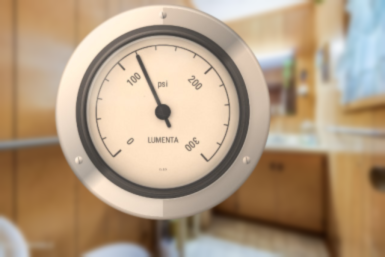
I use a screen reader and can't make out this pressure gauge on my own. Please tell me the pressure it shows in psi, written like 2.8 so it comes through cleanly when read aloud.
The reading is 120
